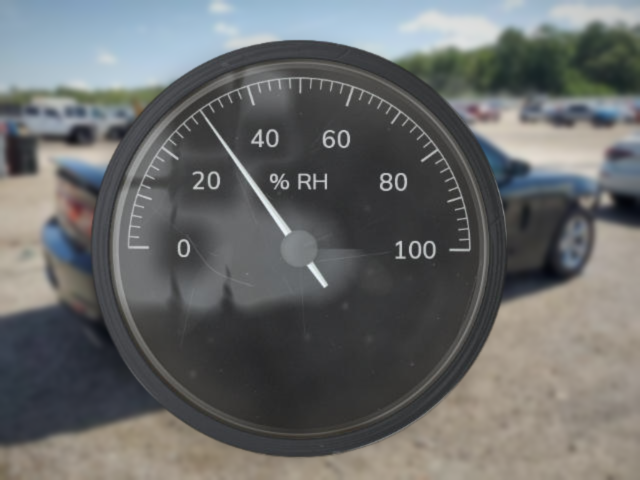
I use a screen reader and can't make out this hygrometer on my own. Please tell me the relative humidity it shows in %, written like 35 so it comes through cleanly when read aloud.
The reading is 30
